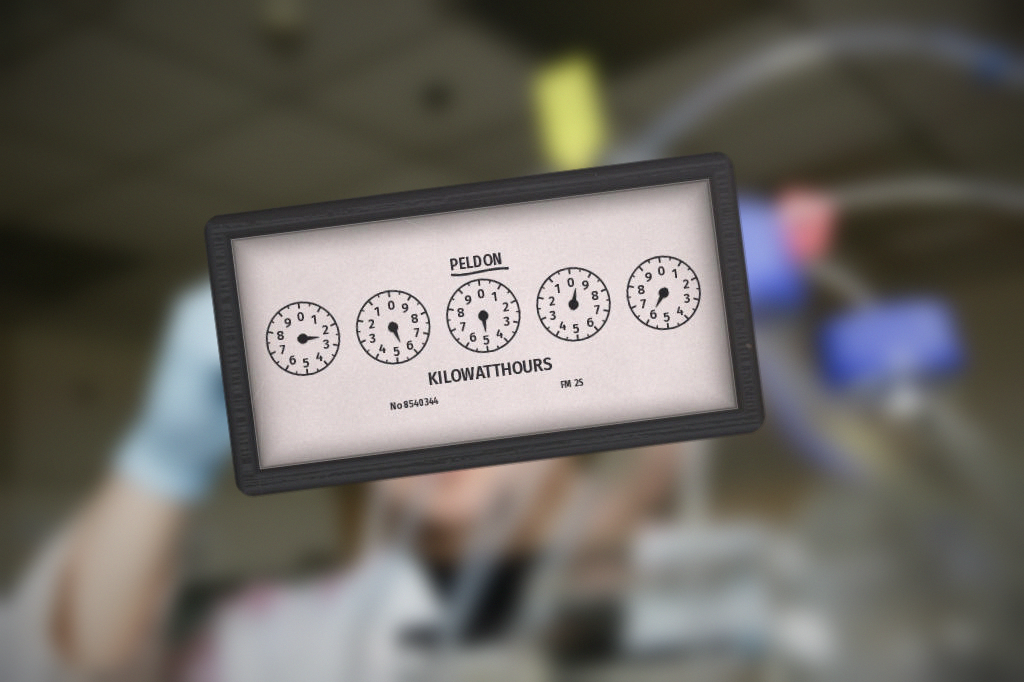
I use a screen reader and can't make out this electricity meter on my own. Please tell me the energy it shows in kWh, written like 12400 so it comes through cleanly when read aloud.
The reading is 25496
